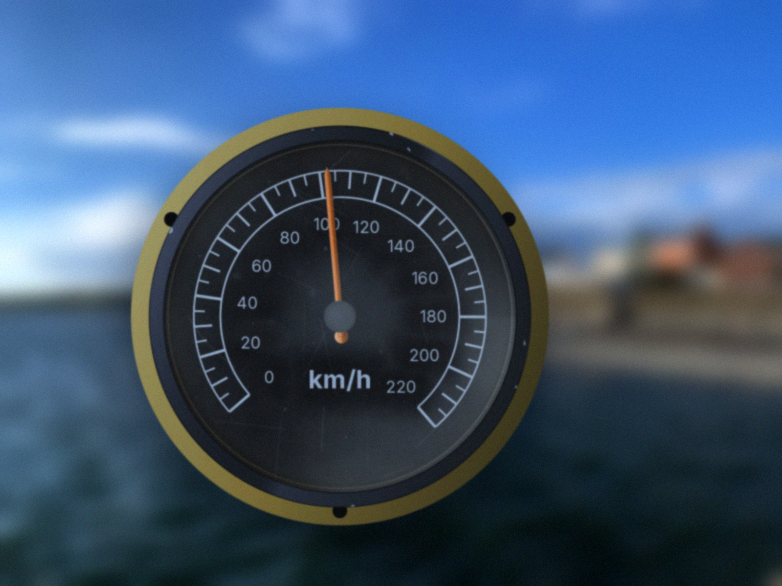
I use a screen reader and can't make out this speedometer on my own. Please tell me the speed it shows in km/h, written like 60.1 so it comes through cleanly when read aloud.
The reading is 102.5
